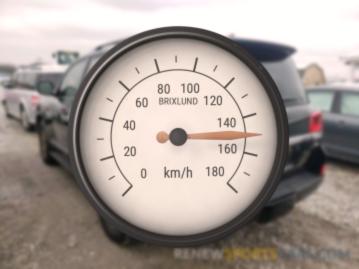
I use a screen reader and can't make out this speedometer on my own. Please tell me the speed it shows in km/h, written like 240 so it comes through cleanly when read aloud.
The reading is 150
